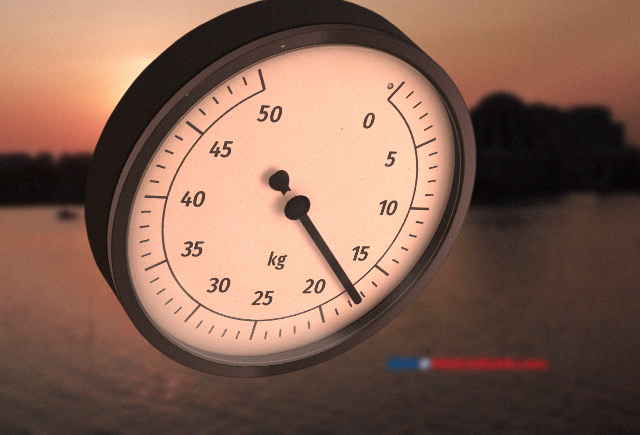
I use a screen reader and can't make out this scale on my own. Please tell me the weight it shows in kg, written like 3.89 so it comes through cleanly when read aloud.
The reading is 17.5
